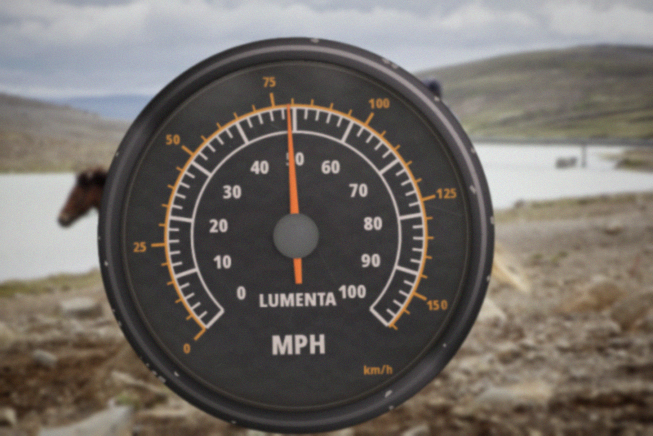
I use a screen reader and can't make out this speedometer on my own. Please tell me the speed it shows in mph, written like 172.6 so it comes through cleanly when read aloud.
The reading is 49
